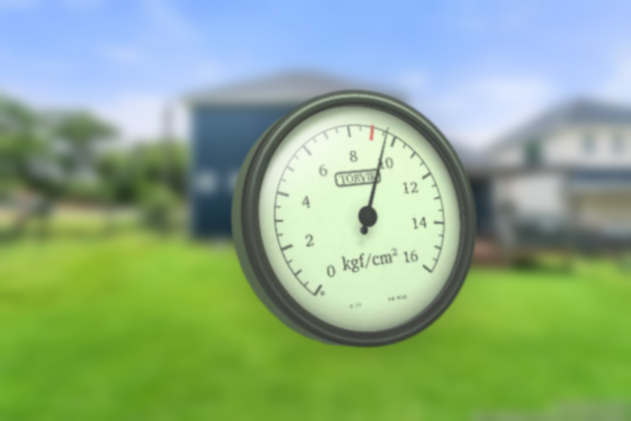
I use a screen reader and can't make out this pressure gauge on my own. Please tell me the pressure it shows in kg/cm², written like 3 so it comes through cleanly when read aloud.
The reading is 9.5
